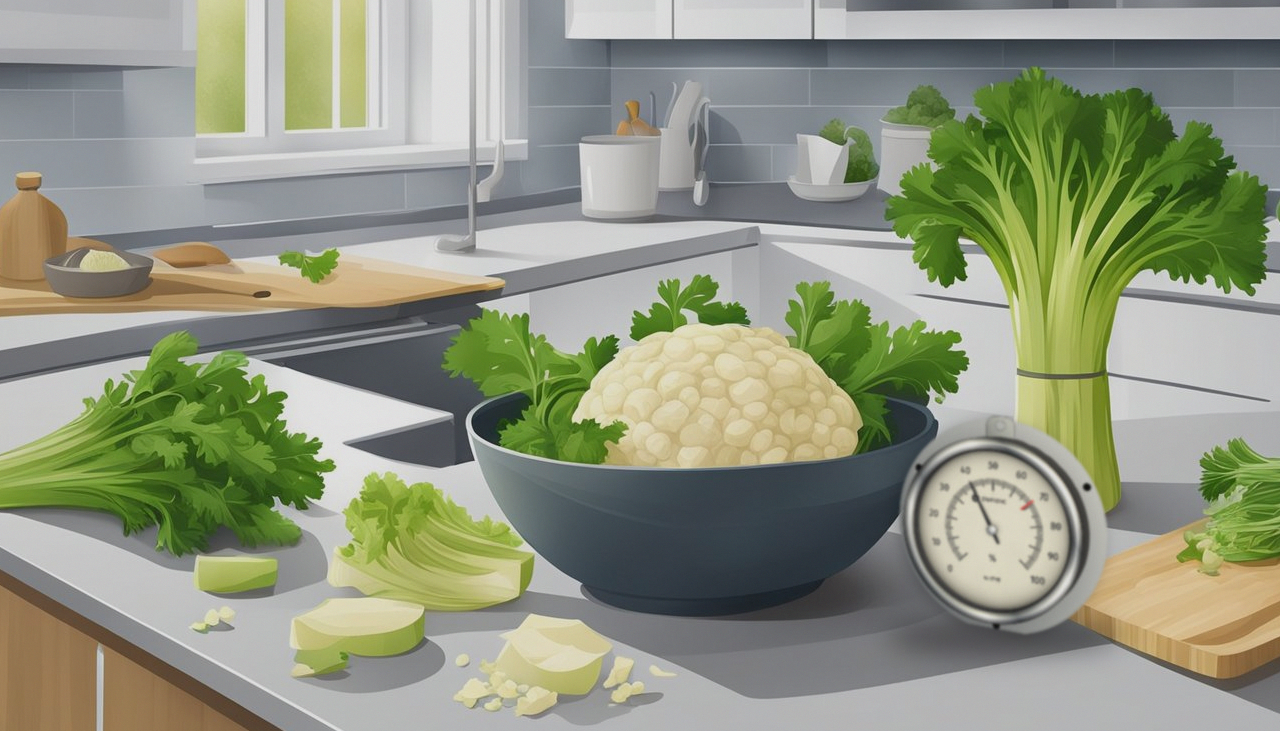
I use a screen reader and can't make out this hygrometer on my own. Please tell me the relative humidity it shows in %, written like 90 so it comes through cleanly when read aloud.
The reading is 40
